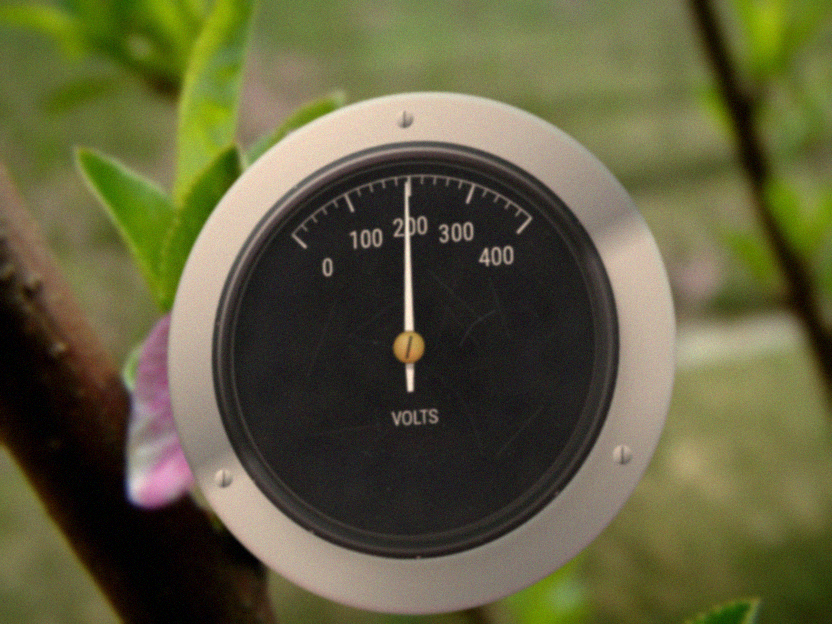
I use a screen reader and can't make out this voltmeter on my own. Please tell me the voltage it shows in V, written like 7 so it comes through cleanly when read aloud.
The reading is 200
